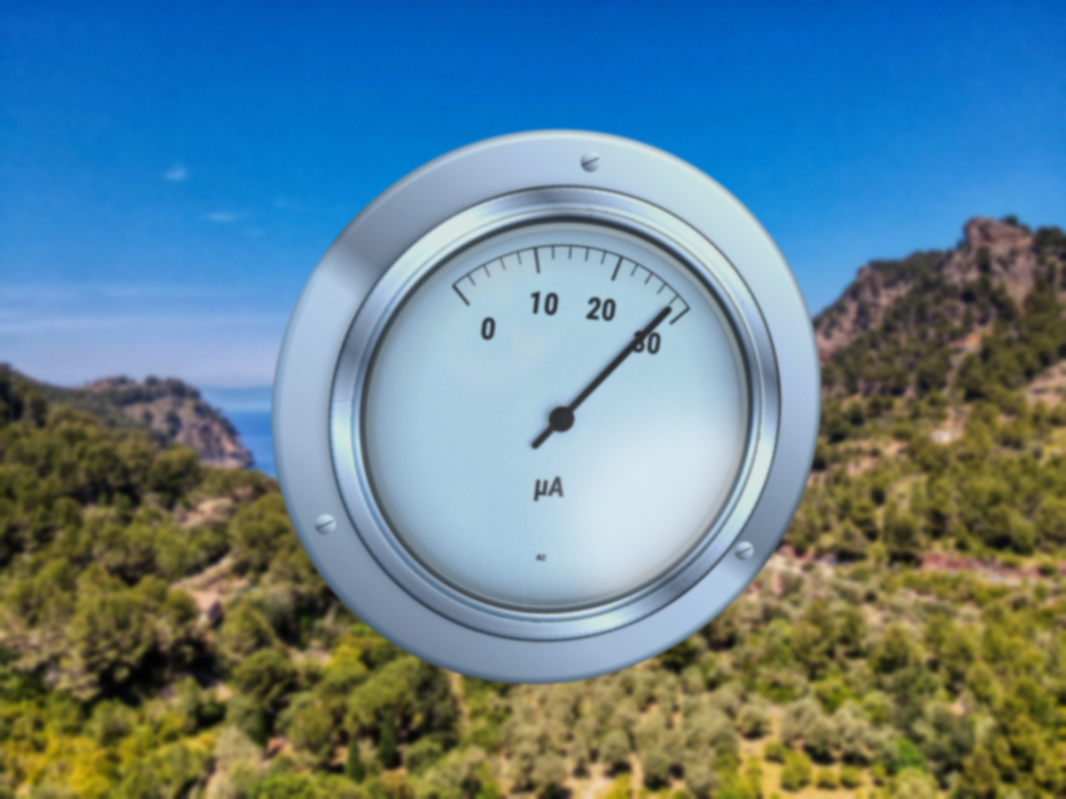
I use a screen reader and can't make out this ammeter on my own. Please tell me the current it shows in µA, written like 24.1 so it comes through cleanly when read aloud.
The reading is 28
